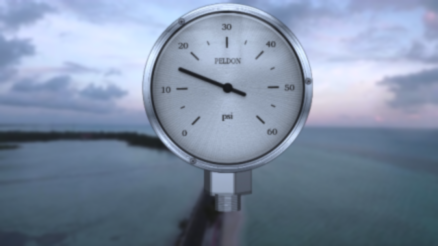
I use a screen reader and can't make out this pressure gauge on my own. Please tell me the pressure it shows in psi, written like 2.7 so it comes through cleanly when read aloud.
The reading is 15
